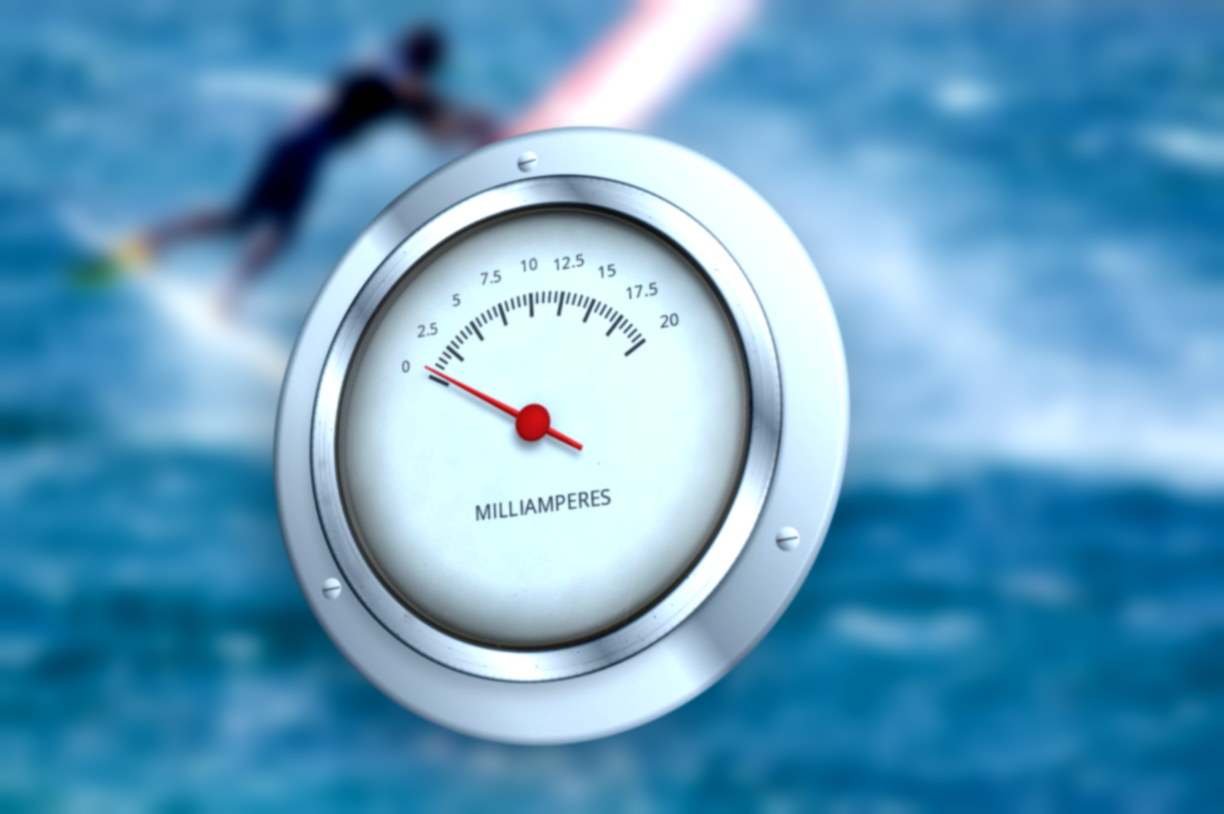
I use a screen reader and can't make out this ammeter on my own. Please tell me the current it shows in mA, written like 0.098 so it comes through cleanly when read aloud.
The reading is 0.5
